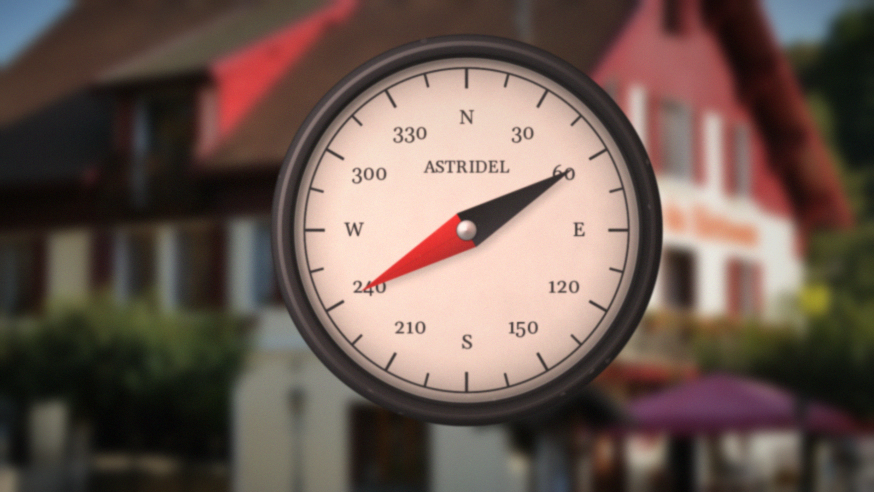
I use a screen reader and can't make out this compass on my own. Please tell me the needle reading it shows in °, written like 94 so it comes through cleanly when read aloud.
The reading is 240
